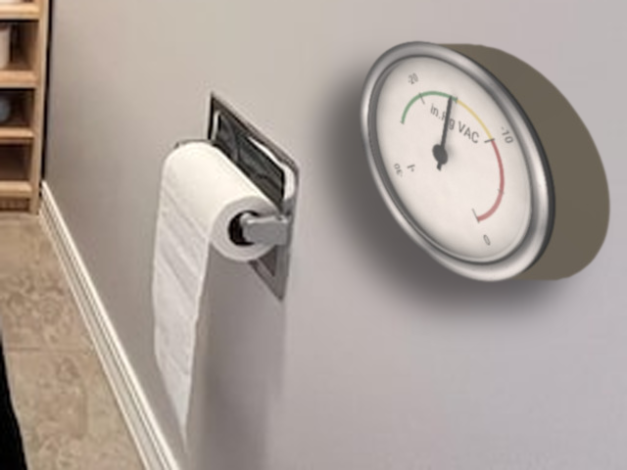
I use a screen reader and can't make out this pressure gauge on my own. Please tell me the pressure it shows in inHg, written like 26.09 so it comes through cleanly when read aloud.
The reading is -15
